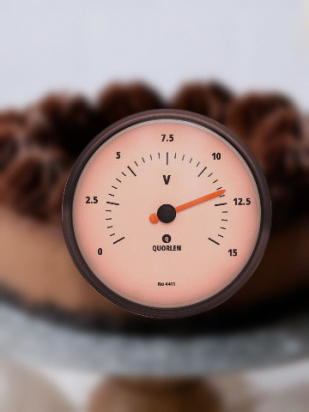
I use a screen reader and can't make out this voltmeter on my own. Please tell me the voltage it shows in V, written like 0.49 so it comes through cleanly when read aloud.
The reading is 11.75
